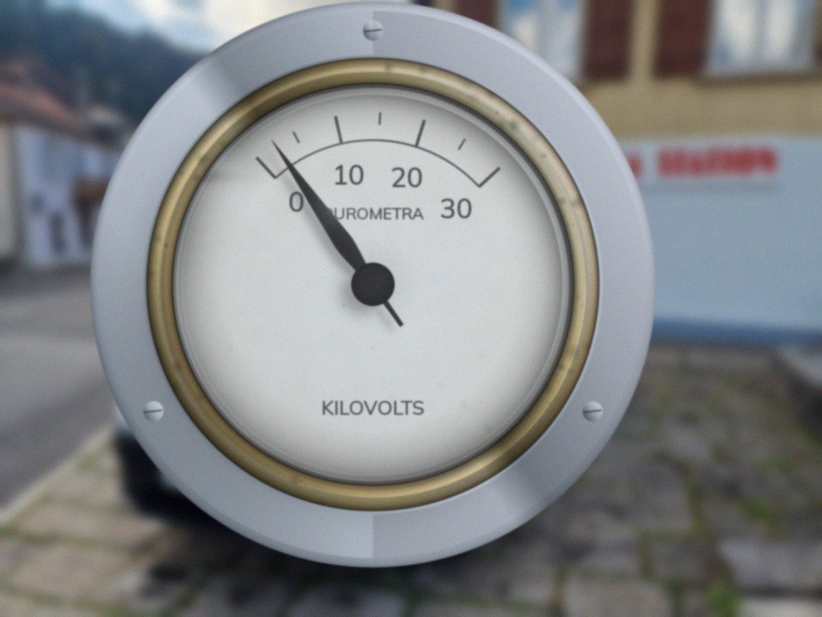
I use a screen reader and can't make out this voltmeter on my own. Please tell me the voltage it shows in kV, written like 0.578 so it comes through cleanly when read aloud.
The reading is 2.5
